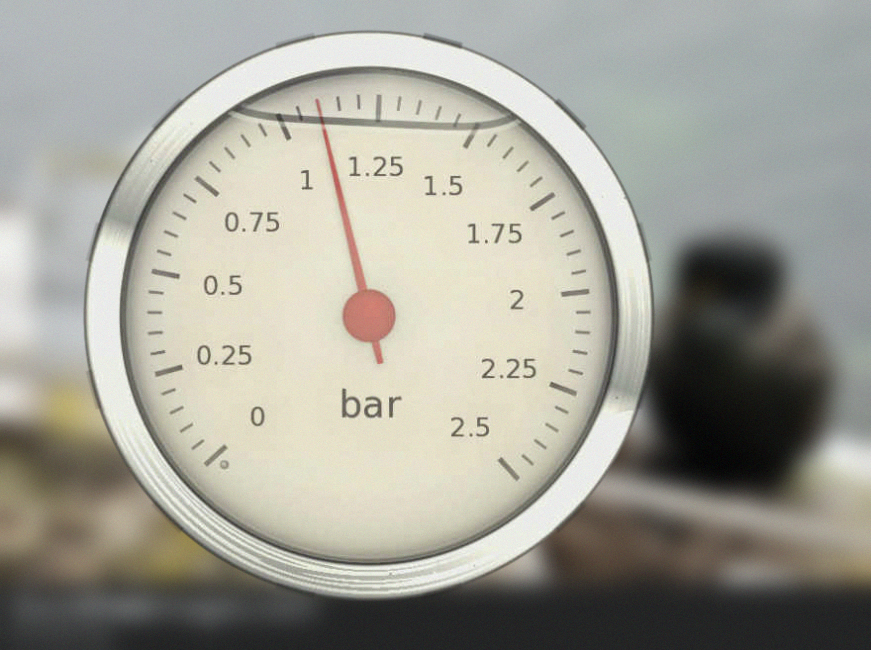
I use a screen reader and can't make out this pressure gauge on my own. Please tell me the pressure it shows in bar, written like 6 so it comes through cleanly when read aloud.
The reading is 1.1
